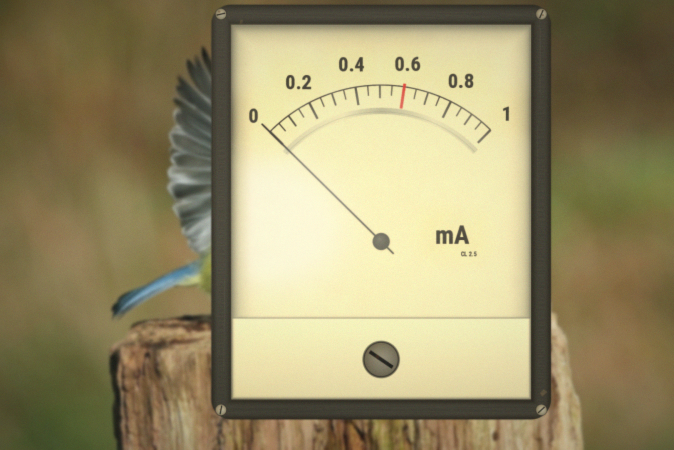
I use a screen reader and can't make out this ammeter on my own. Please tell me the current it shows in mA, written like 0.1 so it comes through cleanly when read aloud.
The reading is 0
